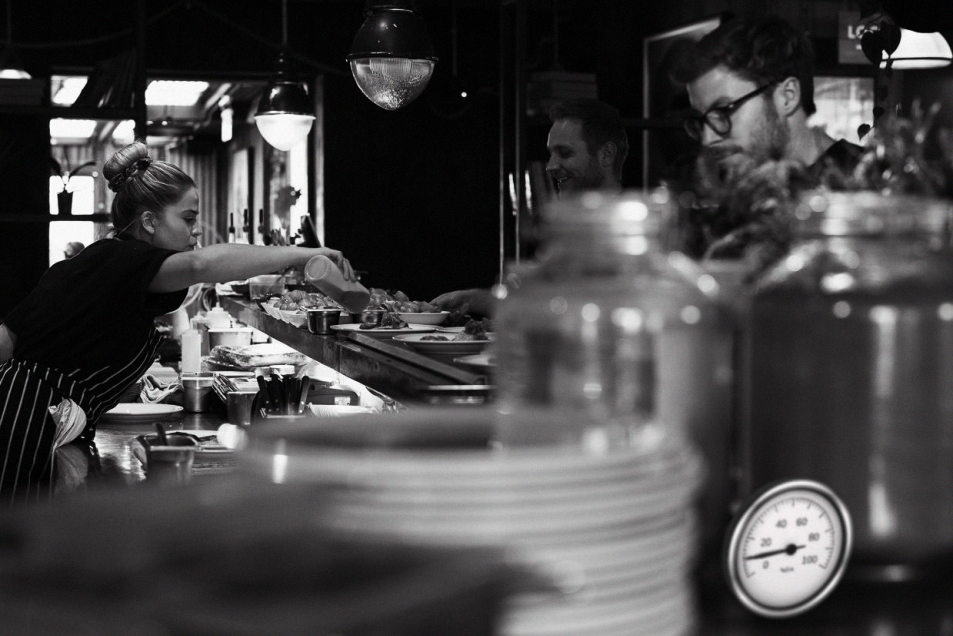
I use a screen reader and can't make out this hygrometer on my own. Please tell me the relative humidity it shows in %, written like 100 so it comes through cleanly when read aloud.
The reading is 10
